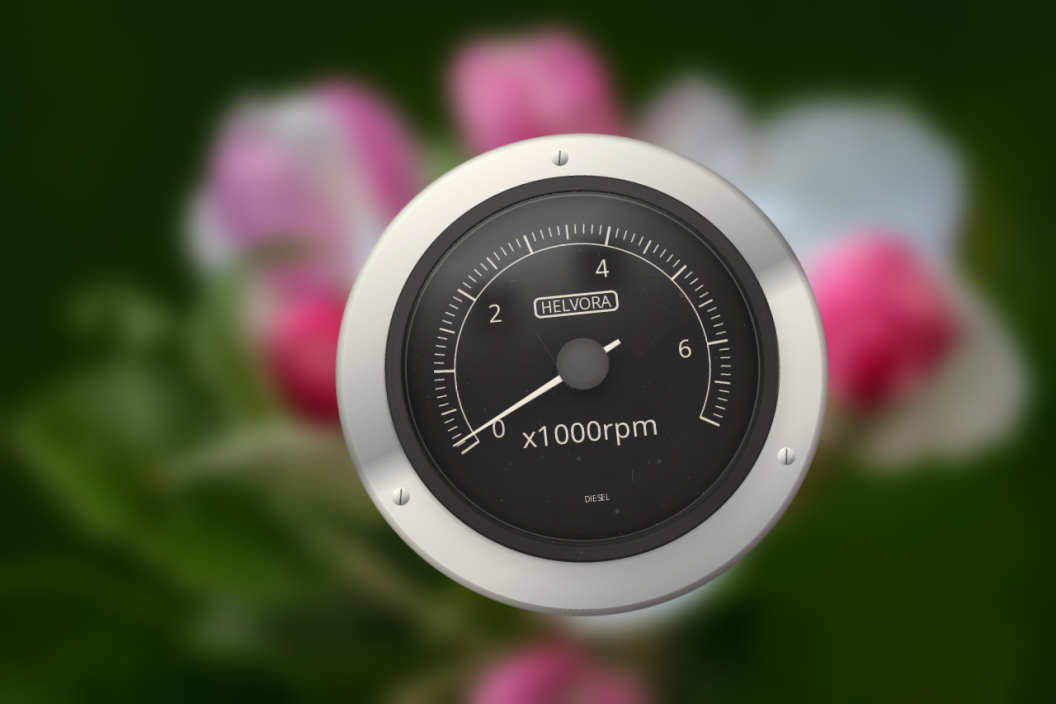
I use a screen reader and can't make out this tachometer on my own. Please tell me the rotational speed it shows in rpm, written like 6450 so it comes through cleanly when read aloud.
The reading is 100
